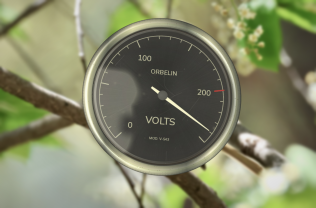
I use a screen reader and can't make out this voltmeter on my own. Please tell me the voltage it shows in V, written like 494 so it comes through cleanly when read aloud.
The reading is 240
